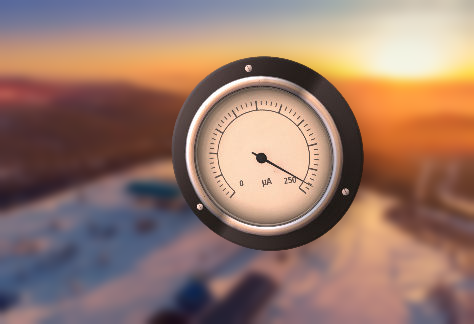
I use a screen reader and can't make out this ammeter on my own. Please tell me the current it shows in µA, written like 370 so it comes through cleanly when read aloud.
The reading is 240
